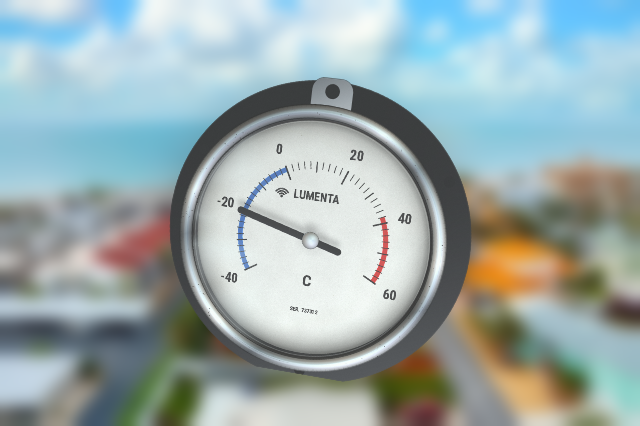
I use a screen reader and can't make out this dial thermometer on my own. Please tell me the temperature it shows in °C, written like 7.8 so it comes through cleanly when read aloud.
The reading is -20
